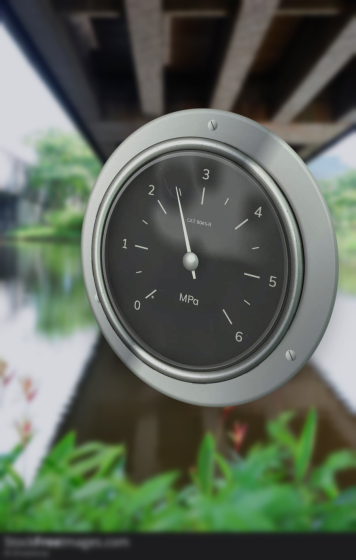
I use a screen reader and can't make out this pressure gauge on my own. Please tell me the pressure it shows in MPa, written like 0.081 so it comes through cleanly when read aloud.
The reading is 2.5
